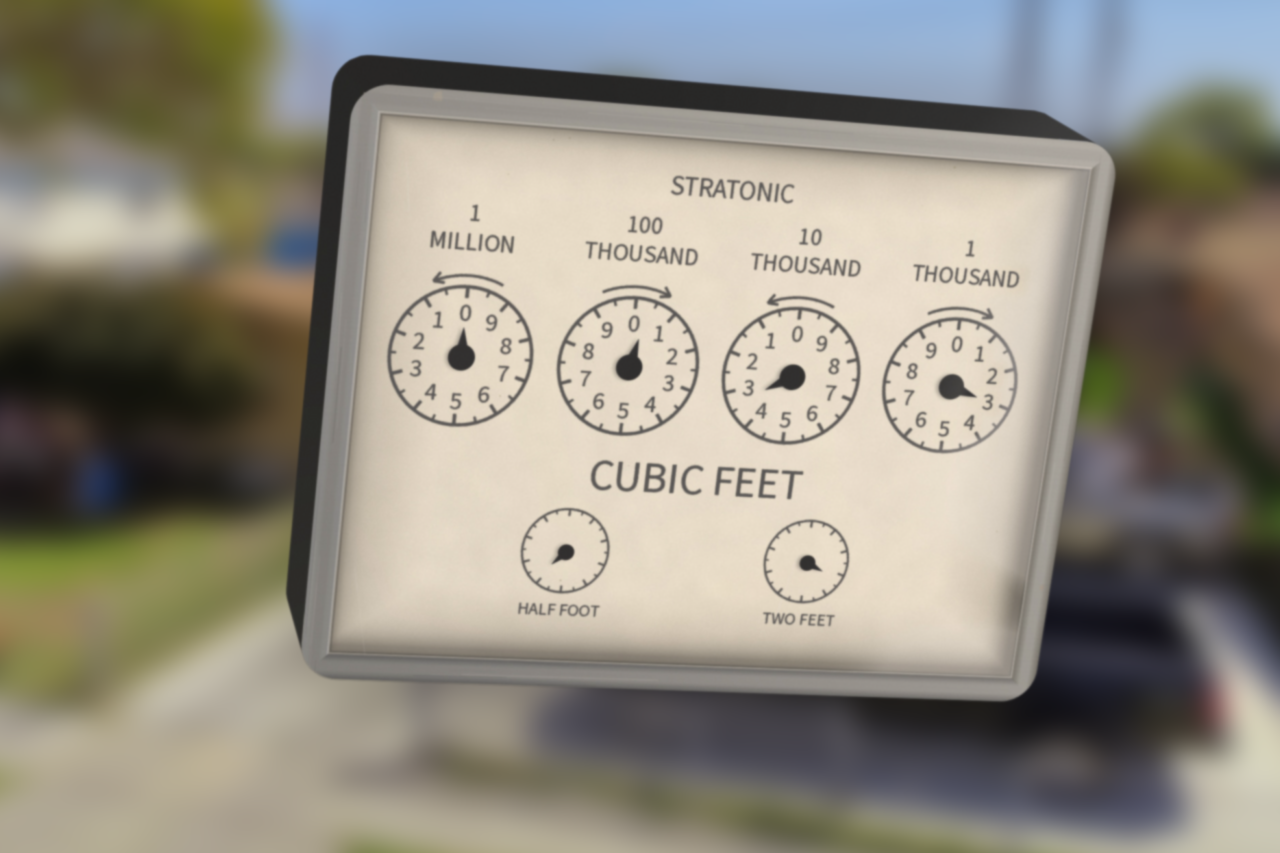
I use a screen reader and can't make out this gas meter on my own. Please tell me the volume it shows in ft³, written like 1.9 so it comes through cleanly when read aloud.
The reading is 3300
